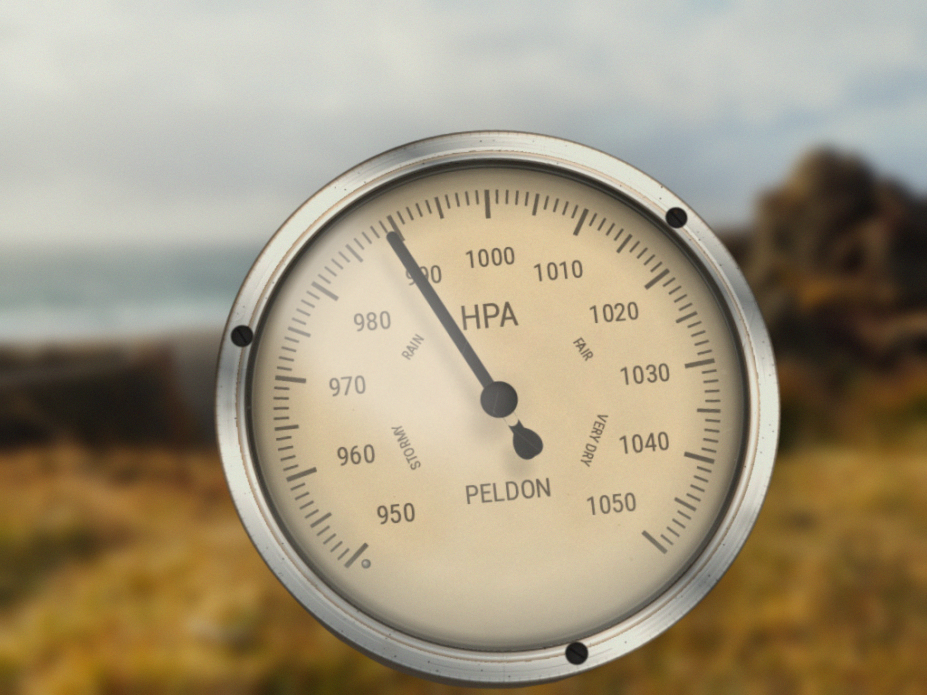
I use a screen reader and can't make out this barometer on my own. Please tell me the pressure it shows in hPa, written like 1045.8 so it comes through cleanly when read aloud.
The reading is 989
